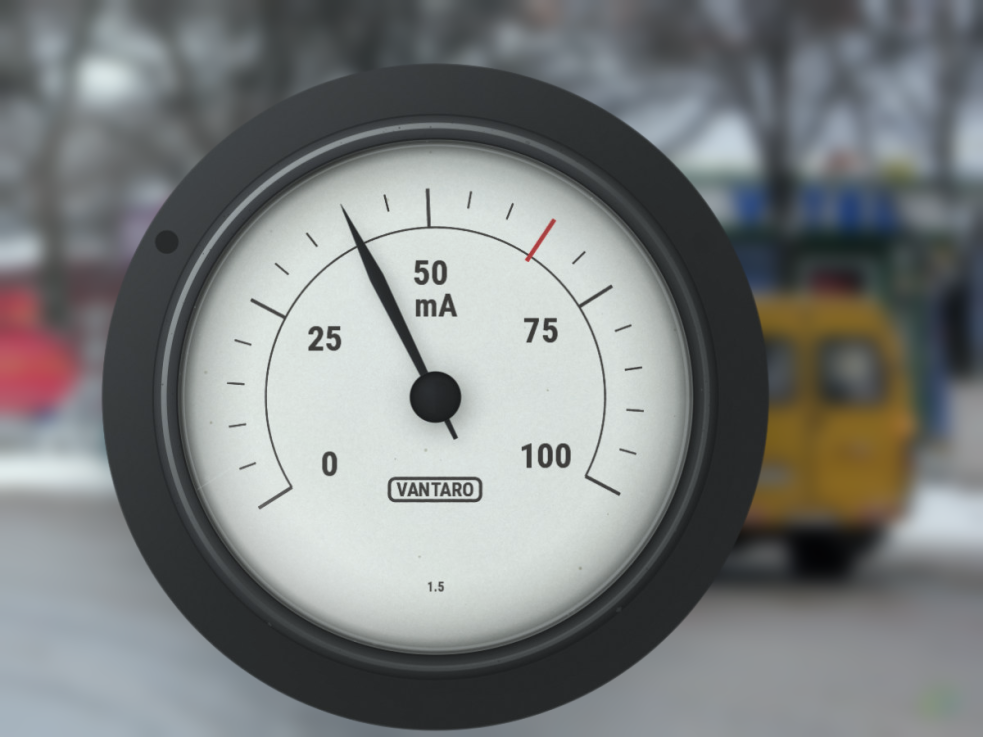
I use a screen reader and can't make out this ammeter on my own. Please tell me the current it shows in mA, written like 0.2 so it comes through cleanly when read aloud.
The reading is 40
